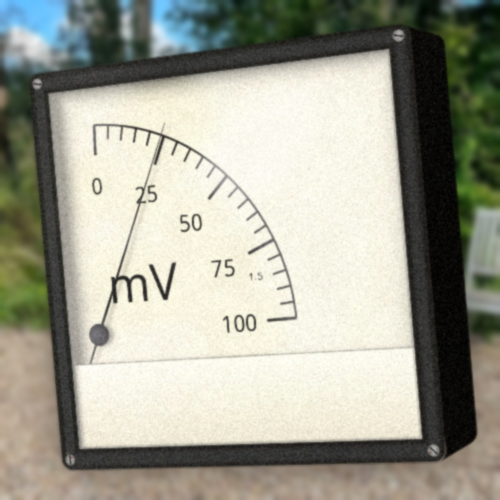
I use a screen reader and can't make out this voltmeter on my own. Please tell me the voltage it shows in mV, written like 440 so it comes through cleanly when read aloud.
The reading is 25
